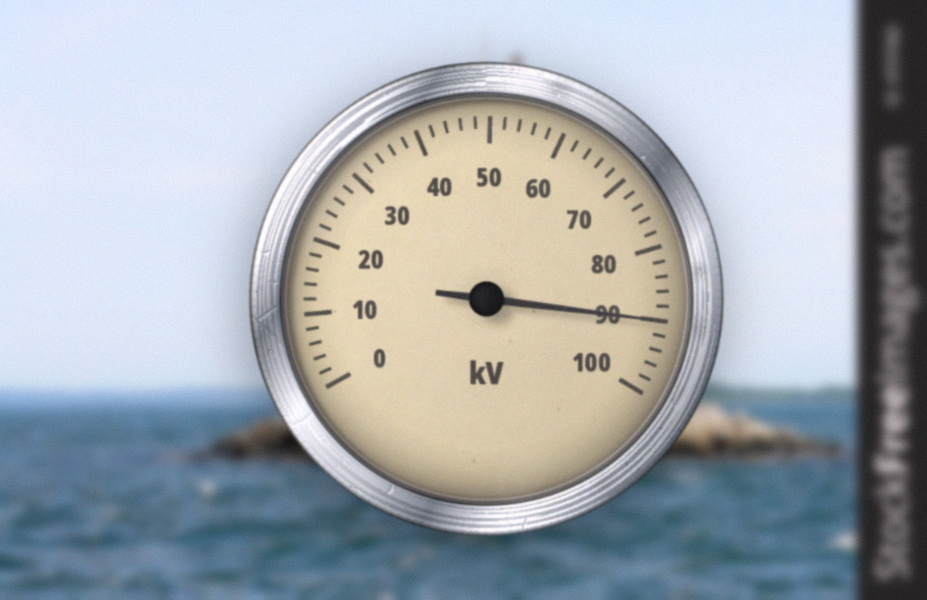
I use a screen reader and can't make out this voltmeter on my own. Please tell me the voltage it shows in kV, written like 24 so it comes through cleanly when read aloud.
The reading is 90
